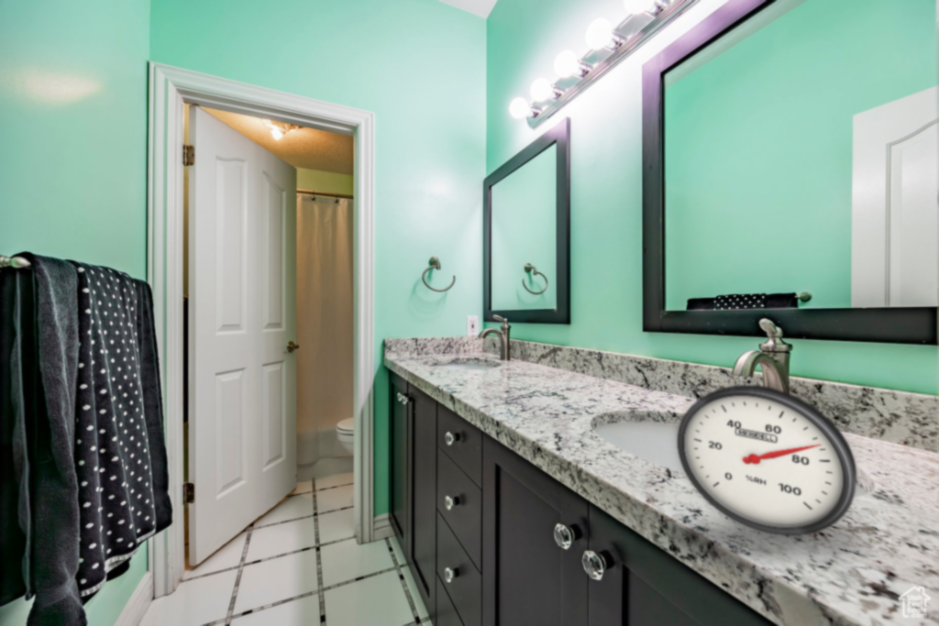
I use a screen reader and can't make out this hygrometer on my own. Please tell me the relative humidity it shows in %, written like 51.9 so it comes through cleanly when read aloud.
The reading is 74
